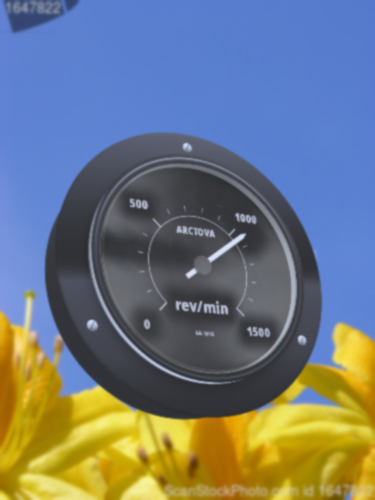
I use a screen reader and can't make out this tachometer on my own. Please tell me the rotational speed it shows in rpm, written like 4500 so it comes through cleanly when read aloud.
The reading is 1050
